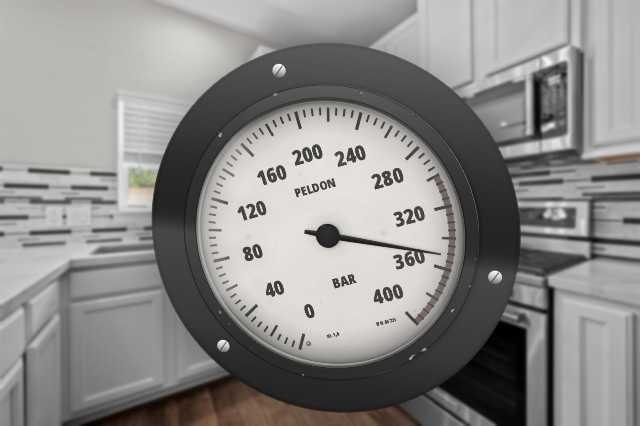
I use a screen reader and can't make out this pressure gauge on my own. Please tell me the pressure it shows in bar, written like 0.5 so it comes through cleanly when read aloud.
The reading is 350
